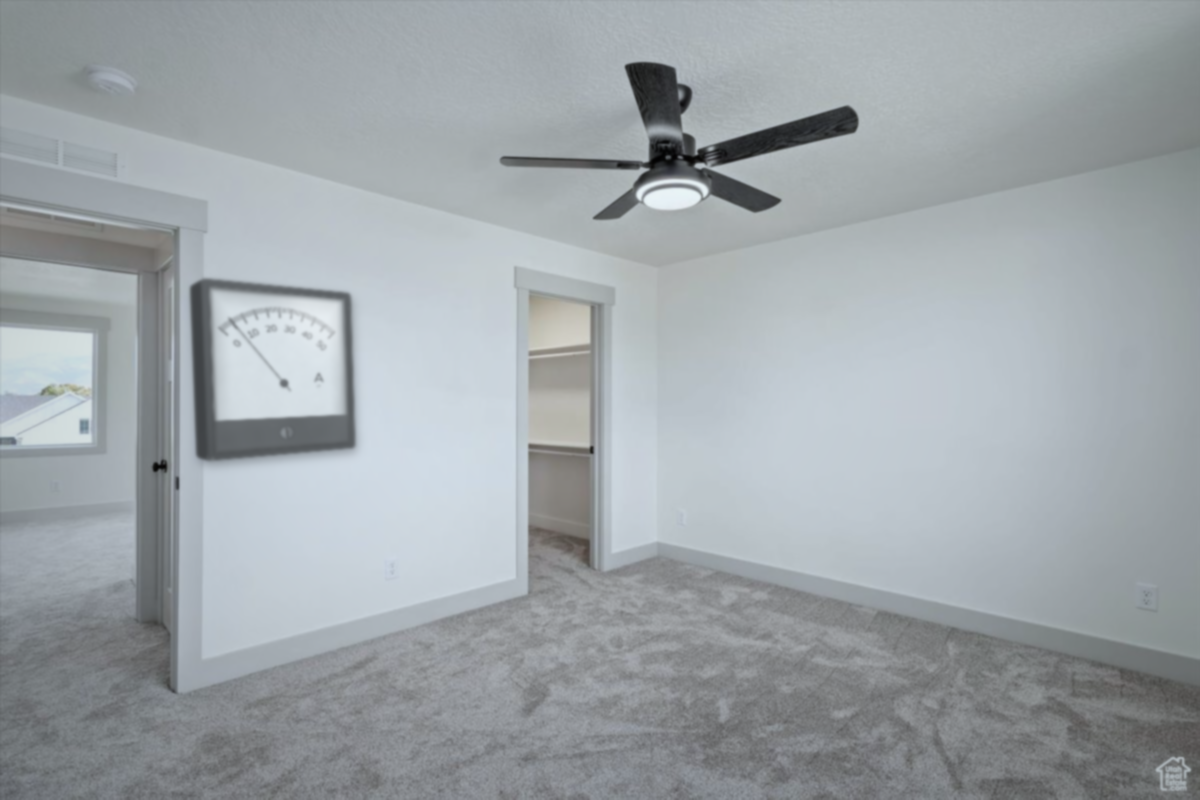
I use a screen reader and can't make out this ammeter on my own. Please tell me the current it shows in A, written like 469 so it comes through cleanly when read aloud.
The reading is 5
